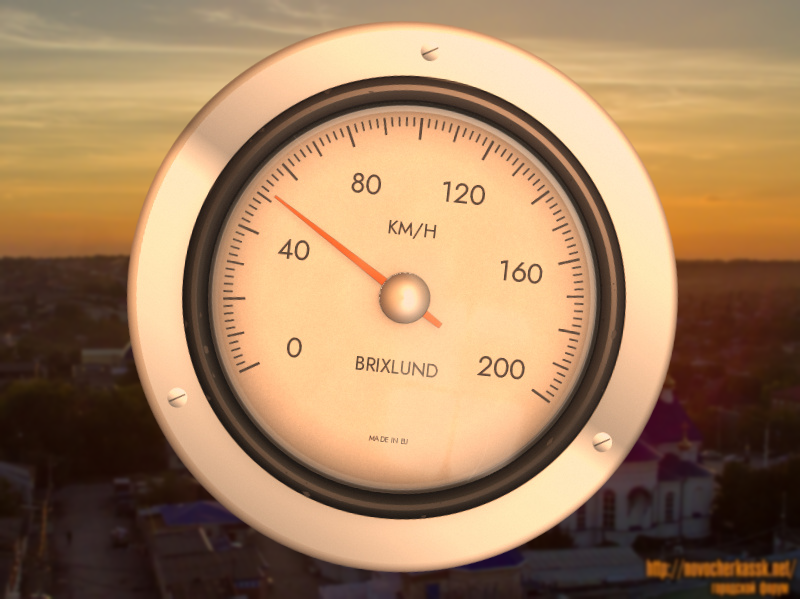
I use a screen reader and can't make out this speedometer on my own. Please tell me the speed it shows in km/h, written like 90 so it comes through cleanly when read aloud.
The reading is 52
